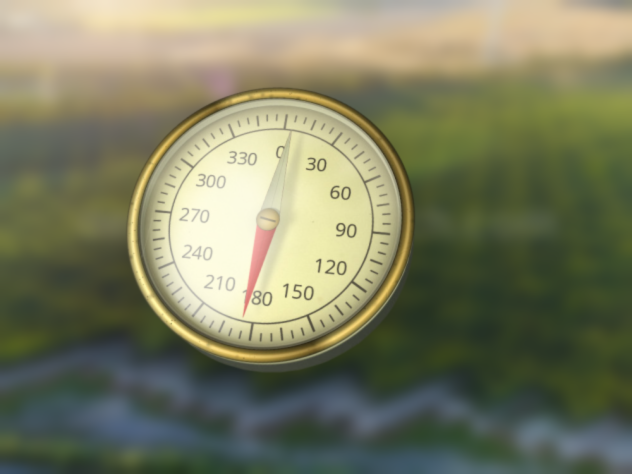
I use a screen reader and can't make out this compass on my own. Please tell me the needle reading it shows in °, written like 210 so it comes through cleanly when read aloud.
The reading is 185
